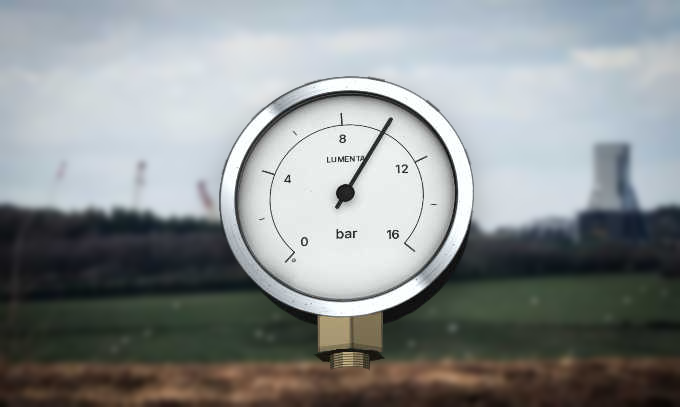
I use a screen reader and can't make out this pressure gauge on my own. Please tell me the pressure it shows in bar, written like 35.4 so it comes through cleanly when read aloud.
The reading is 10
